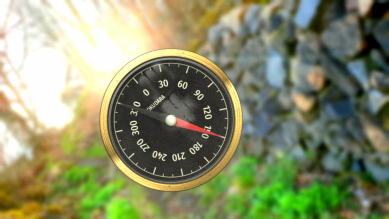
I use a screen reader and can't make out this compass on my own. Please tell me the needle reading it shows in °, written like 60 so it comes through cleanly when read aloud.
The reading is 150
